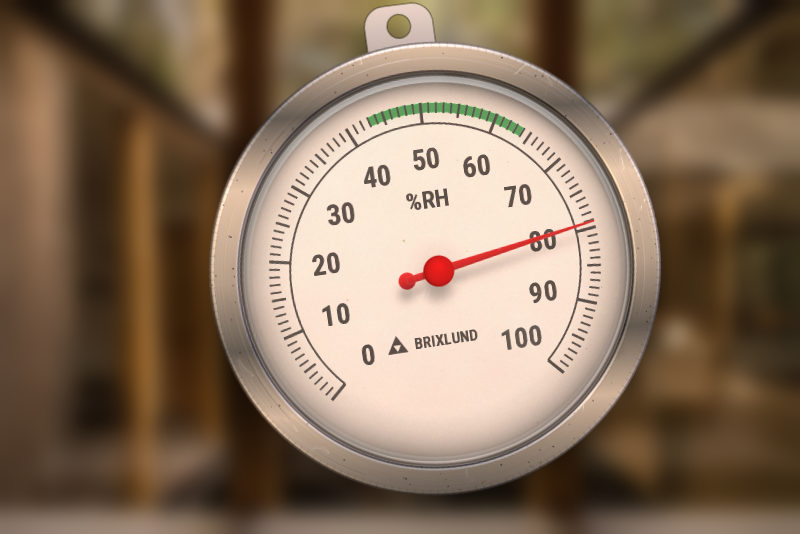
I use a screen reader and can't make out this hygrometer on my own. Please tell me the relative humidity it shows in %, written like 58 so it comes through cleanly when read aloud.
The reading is 79
